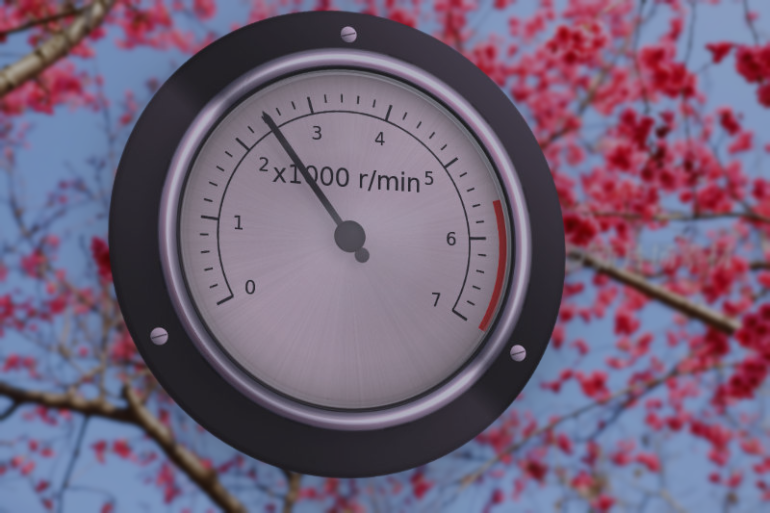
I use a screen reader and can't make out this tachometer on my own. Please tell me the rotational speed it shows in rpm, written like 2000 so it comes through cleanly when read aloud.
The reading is 2400
